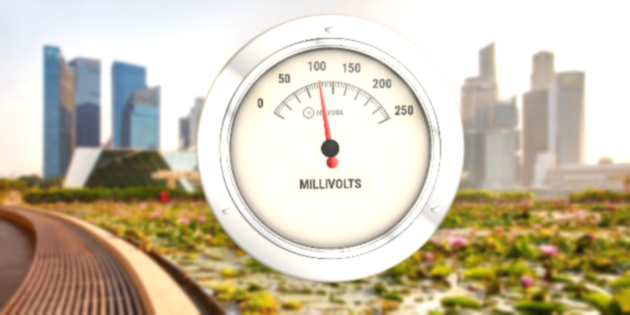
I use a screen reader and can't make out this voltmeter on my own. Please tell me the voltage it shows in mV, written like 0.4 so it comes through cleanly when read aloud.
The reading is 100
